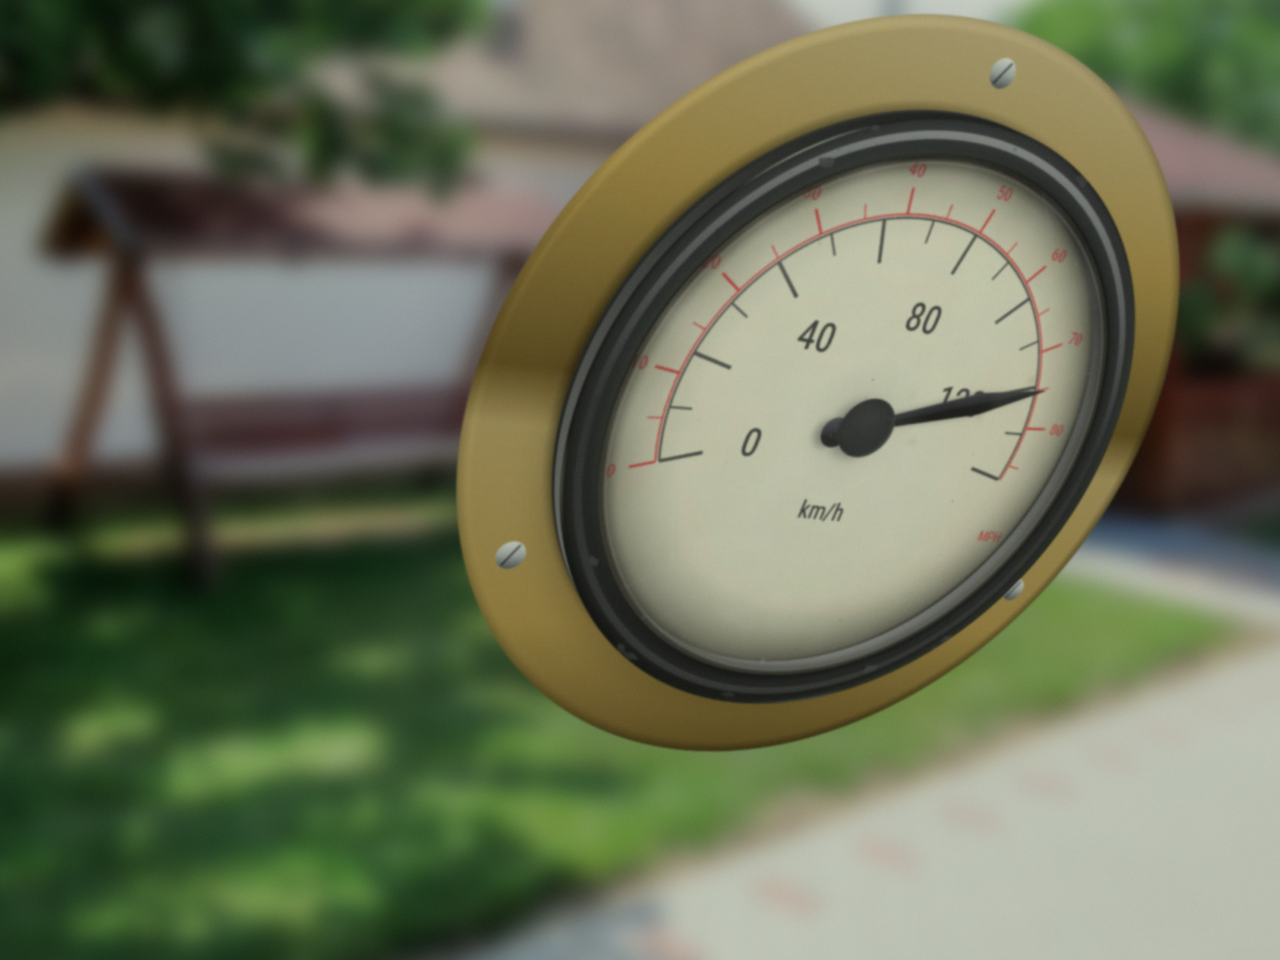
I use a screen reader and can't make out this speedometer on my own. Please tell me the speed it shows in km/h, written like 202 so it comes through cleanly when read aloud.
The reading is 120
